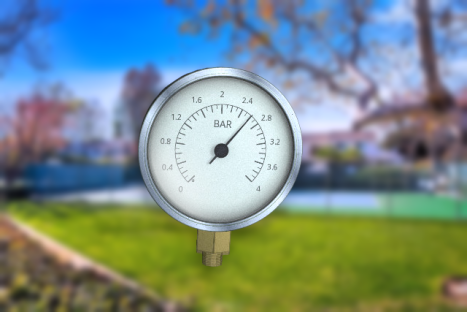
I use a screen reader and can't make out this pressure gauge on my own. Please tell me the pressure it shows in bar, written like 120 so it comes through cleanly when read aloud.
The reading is 2.6
